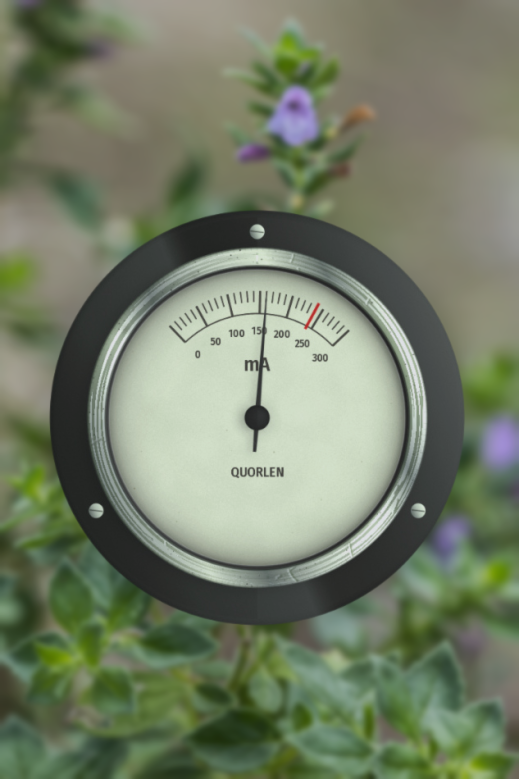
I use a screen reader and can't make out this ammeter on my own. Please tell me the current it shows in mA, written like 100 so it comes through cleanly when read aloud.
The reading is 160
